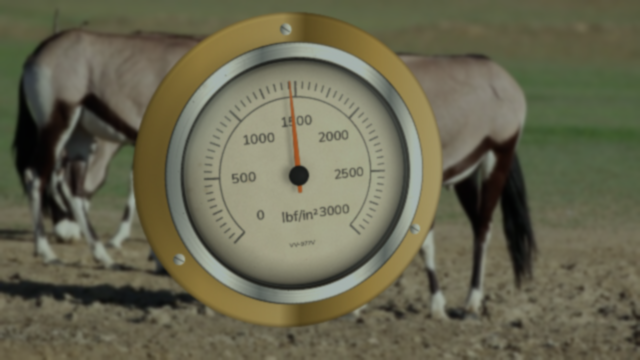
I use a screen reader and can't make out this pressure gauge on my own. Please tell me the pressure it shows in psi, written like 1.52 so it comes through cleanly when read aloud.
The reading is 1450
